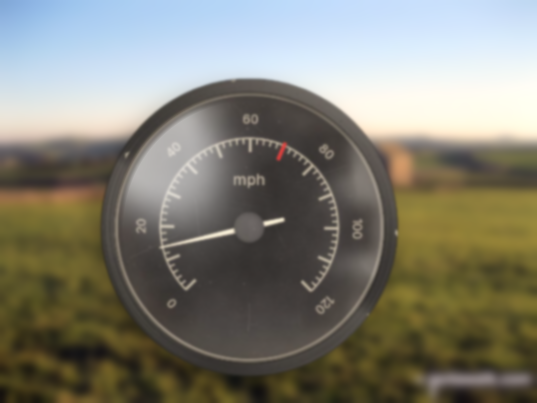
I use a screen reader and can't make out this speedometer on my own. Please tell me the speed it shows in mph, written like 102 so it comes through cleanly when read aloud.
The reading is 14
